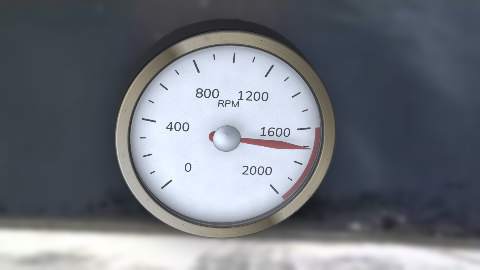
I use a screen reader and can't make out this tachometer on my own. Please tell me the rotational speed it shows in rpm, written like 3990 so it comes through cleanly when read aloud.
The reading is 1700
